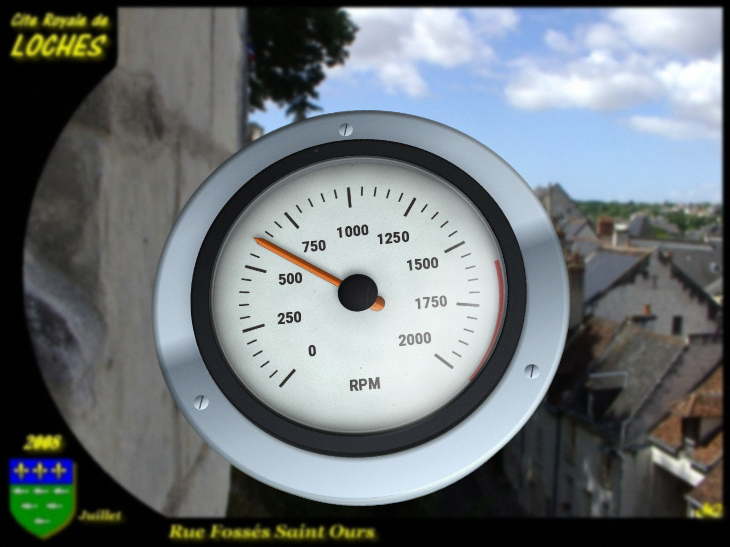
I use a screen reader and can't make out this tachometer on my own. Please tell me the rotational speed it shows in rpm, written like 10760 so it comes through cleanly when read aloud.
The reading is 600
